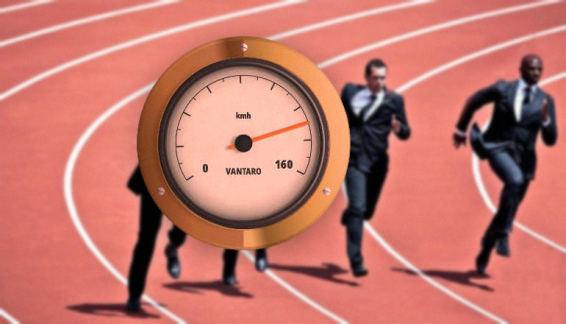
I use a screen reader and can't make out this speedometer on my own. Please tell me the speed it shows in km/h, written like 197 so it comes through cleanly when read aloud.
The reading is 130
